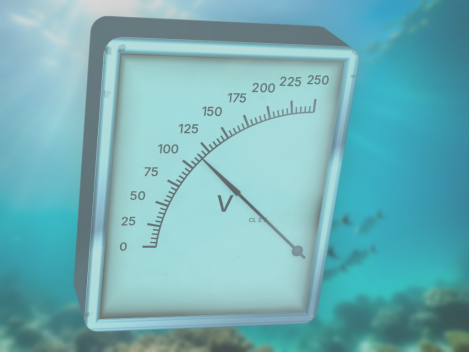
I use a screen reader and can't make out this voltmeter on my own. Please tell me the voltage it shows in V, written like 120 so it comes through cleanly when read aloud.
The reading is 115
